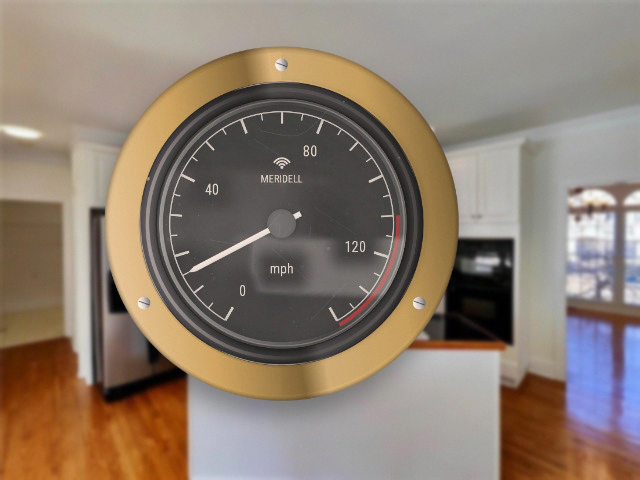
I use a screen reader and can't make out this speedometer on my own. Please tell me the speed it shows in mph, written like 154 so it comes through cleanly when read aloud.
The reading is 15
